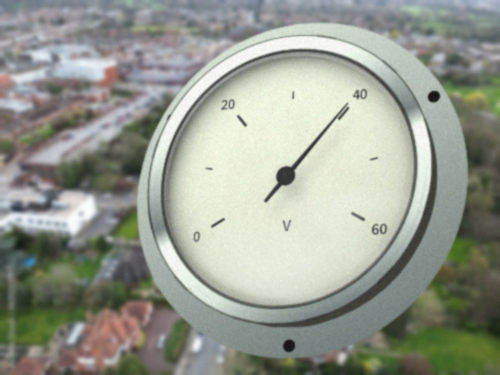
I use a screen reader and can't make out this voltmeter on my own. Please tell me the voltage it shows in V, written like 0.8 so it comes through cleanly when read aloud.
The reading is 40
